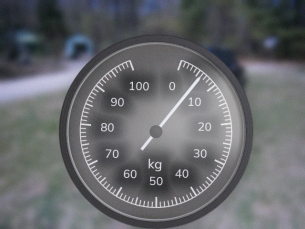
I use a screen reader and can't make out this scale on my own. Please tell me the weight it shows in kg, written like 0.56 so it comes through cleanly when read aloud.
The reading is 6
